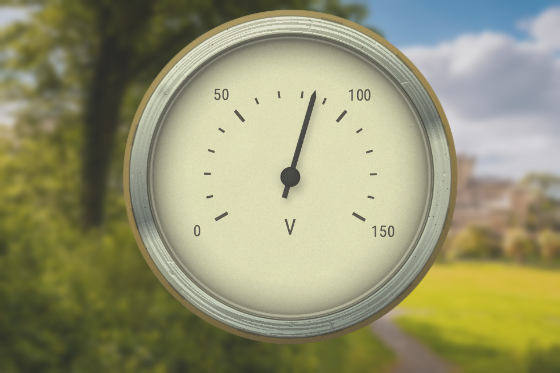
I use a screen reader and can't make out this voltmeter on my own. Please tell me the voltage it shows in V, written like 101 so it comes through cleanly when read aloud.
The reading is 85
